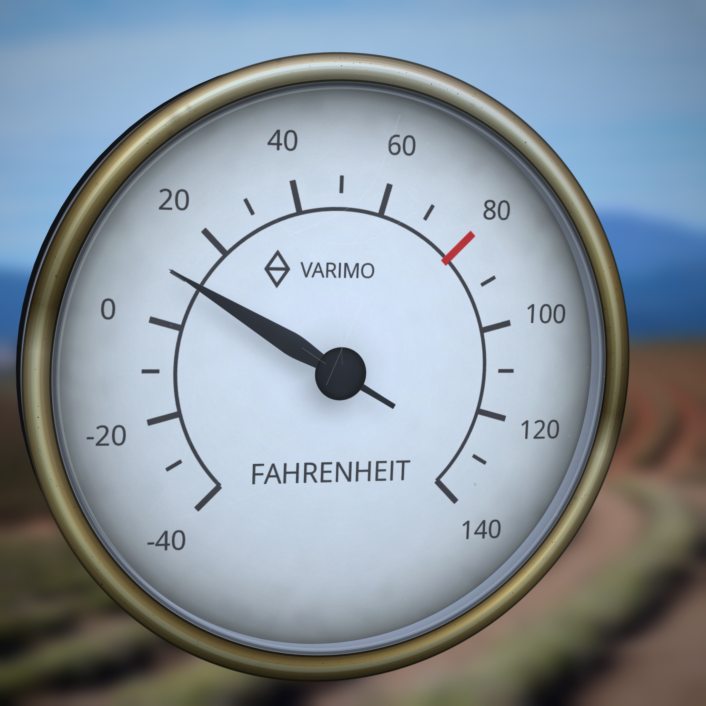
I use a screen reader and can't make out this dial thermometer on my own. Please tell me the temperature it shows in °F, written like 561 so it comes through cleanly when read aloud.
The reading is 10
